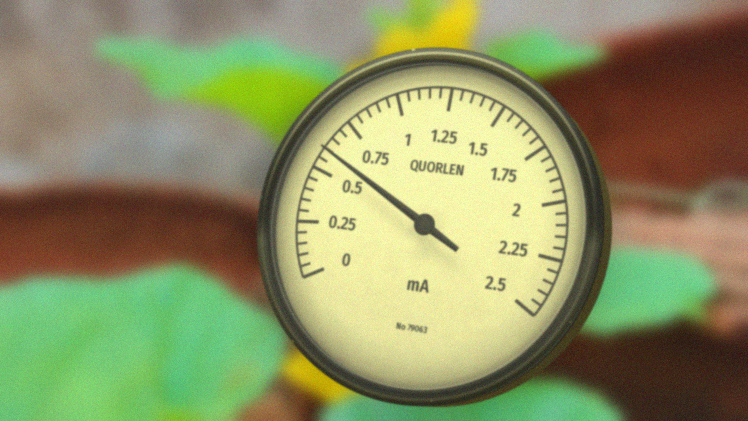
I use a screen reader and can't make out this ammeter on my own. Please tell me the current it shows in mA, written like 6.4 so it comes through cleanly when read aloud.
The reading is 0.6
